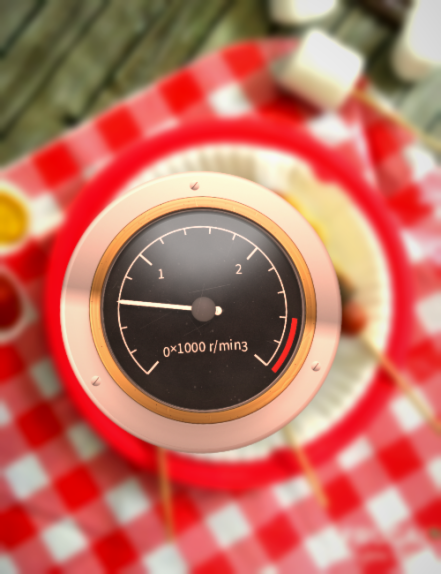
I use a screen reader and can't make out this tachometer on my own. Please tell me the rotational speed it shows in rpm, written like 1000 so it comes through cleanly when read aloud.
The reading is 600
